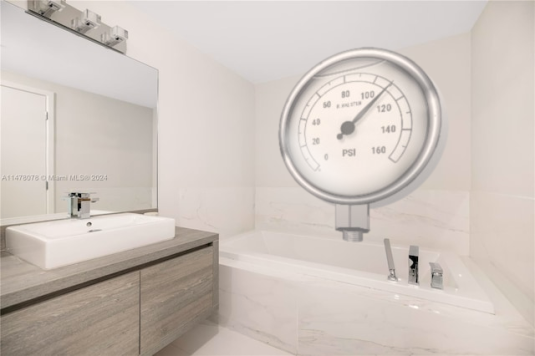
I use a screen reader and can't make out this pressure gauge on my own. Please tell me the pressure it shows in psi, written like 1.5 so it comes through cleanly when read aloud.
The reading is 110
